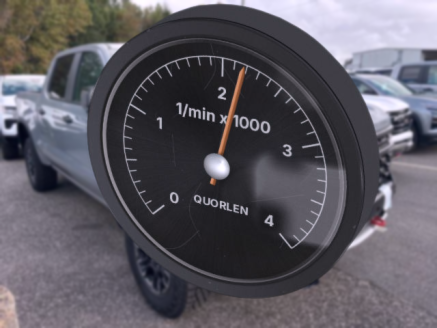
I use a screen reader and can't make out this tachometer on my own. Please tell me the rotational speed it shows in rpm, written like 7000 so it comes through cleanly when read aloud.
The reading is 2200
